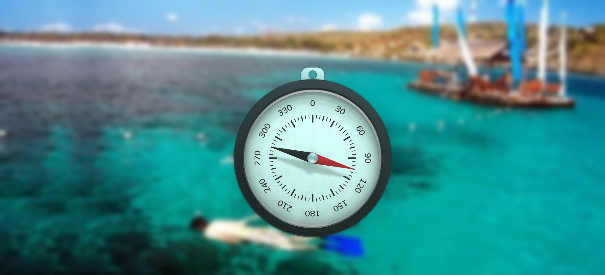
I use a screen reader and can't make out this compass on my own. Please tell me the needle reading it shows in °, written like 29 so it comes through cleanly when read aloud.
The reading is 105
